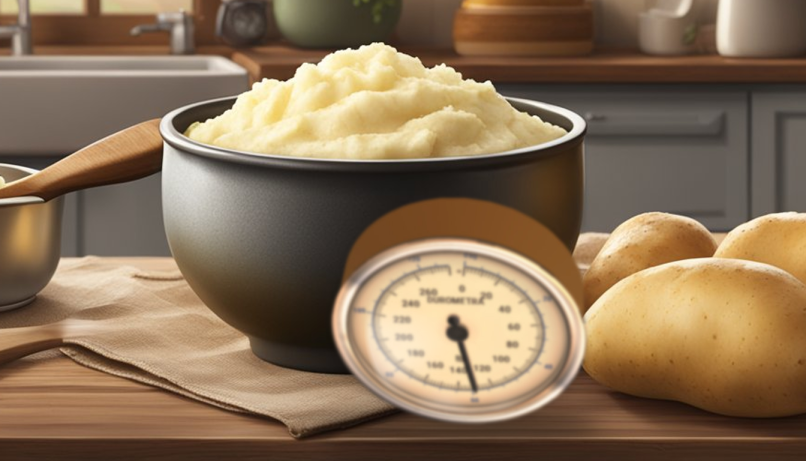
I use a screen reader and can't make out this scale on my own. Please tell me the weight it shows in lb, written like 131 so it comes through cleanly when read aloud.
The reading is 130
